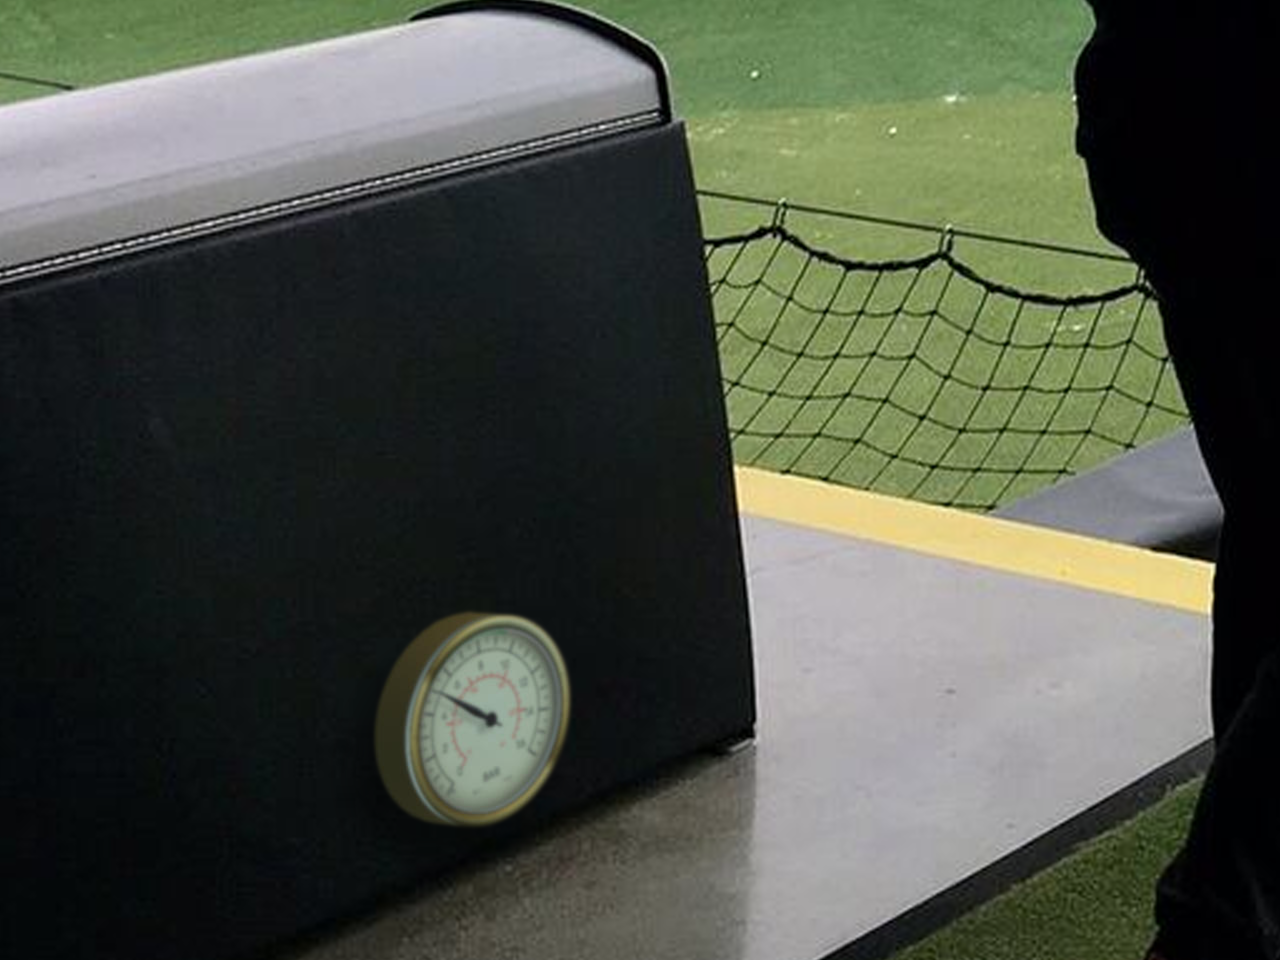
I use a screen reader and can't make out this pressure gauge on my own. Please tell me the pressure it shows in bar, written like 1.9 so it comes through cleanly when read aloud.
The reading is 5
